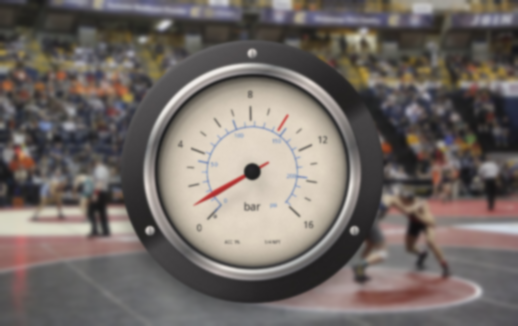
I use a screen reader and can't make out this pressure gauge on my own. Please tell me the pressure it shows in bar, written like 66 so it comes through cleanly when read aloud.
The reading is 1
